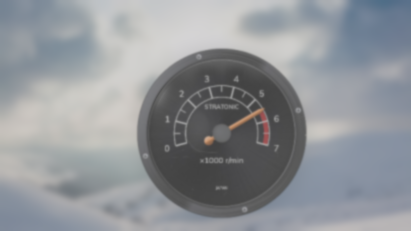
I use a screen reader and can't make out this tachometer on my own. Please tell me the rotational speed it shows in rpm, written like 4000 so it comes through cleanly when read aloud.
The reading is 5500
